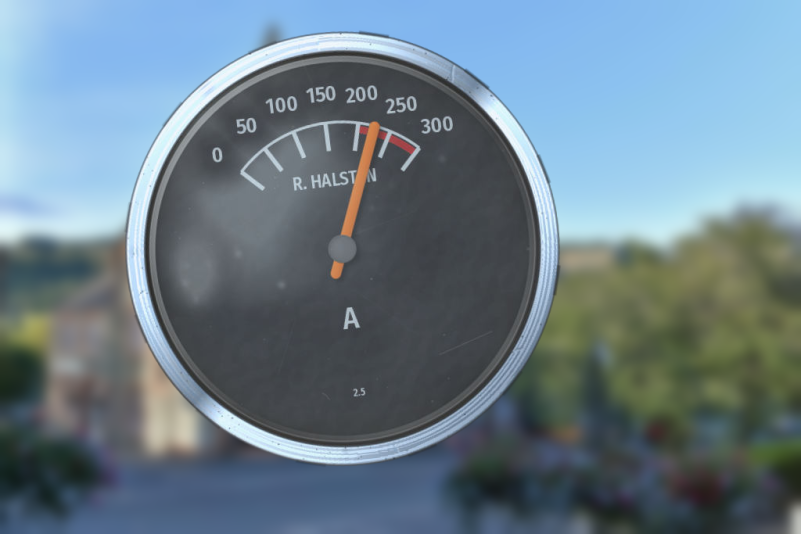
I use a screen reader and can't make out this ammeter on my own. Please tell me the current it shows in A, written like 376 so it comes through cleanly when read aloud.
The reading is 225
